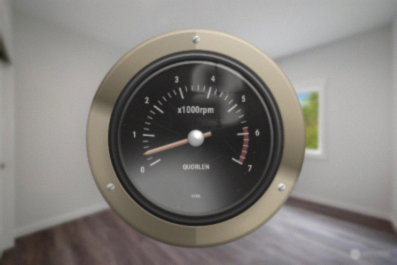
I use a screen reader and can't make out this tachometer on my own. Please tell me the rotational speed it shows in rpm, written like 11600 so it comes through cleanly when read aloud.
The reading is 400
